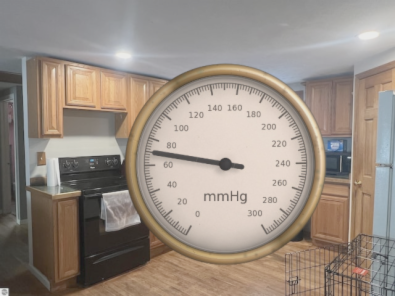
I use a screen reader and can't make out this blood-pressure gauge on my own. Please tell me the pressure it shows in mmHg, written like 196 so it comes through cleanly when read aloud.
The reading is 70
